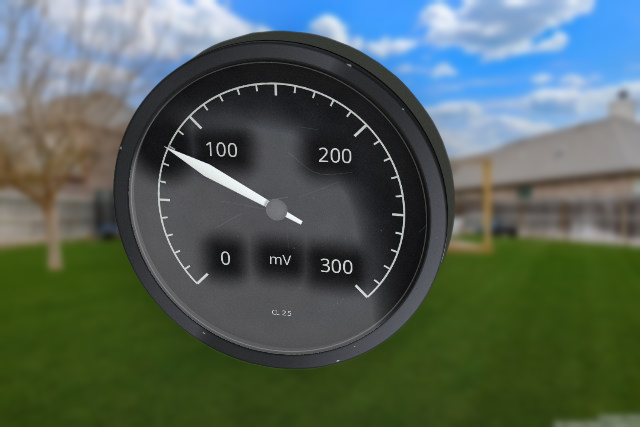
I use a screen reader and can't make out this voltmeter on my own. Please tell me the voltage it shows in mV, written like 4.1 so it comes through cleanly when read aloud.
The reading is 80
